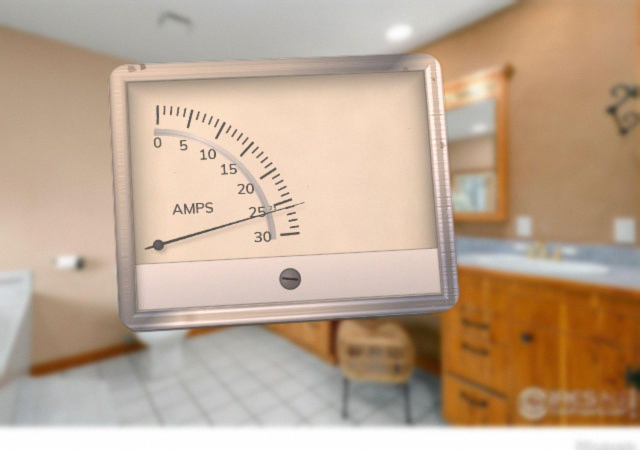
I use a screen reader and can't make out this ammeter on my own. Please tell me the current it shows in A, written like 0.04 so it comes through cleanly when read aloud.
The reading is 26
